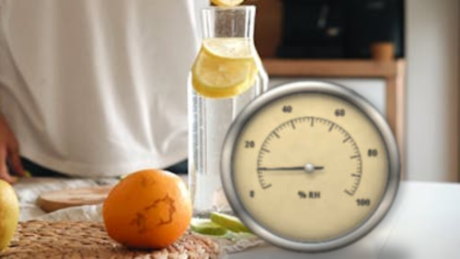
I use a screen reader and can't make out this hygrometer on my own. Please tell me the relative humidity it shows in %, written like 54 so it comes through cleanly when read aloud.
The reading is 10
